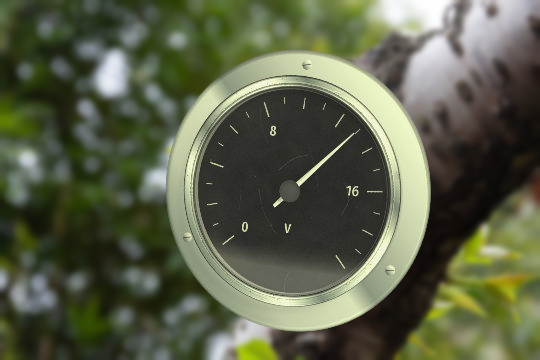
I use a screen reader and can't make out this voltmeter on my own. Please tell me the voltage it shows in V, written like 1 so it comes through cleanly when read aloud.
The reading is 13
